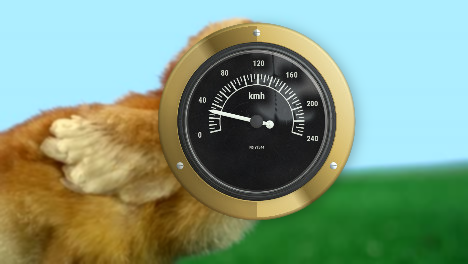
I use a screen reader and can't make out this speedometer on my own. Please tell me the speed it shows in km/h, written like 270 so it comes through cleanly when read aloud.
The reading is 30
